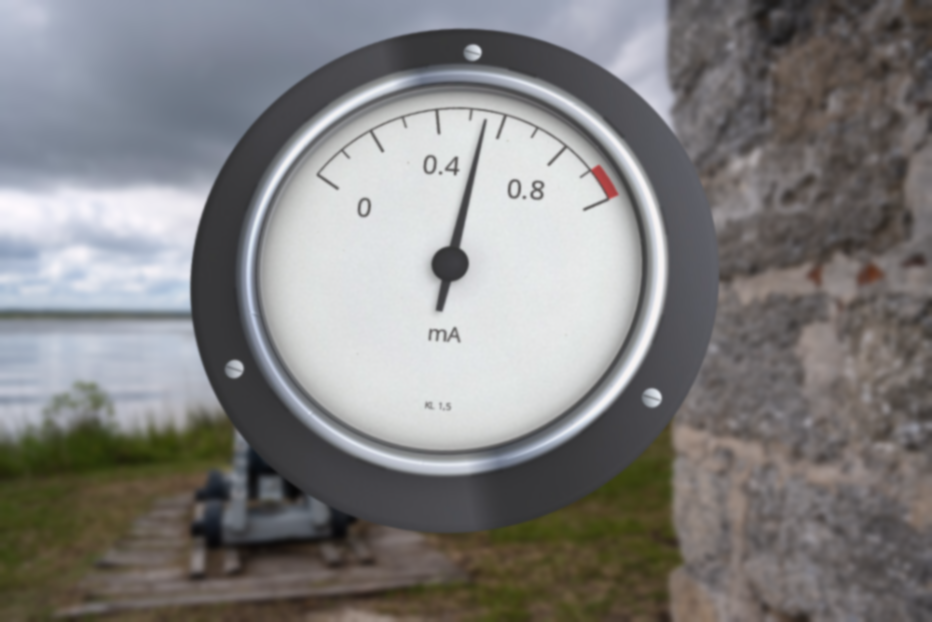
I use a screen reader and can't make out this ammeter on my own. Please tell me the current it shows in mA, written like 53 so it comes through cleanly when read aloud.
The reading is 0.55
